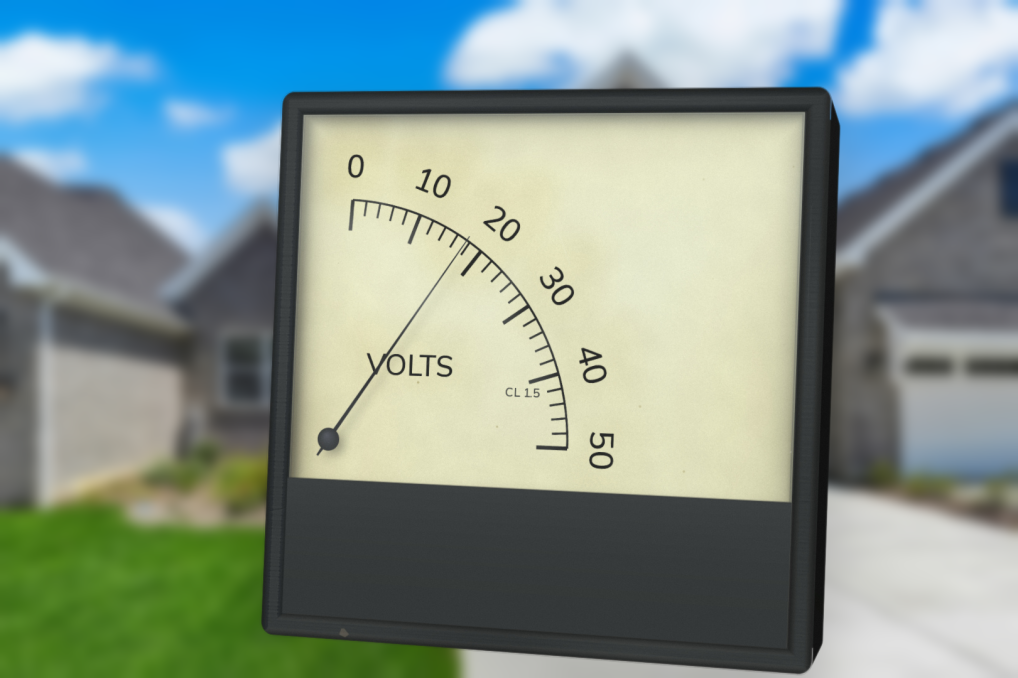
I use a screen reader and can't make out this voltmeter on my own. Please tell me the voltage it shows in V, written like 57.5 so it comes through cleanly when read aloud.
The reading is 18
